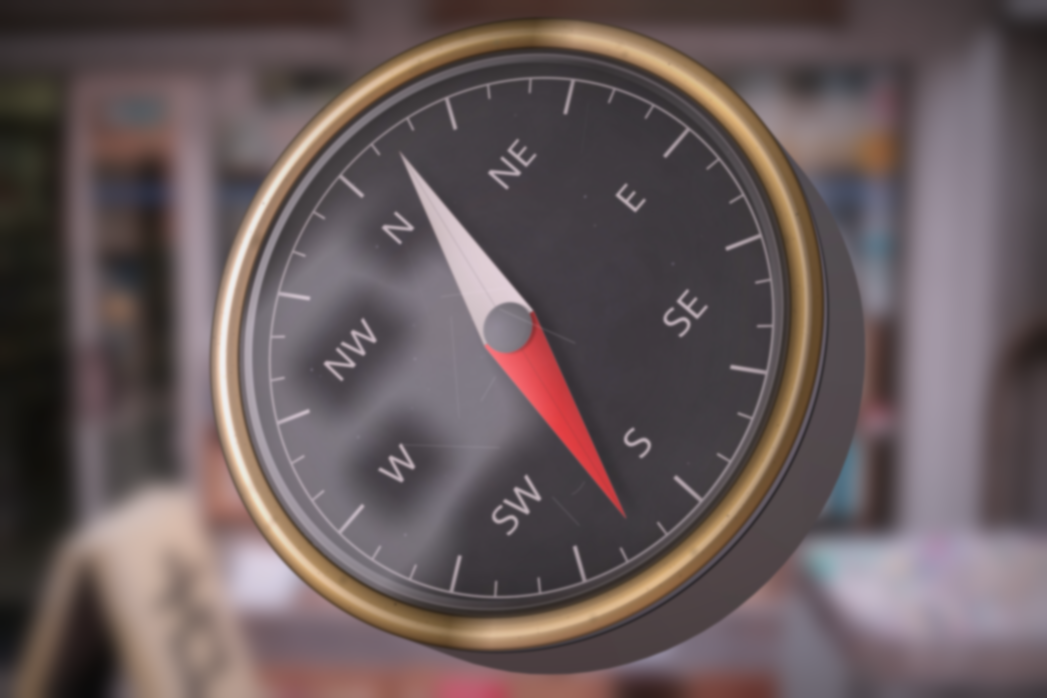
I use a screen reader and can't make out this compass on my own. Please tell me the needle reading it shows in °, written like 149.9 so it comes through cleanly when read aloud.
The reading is 195
